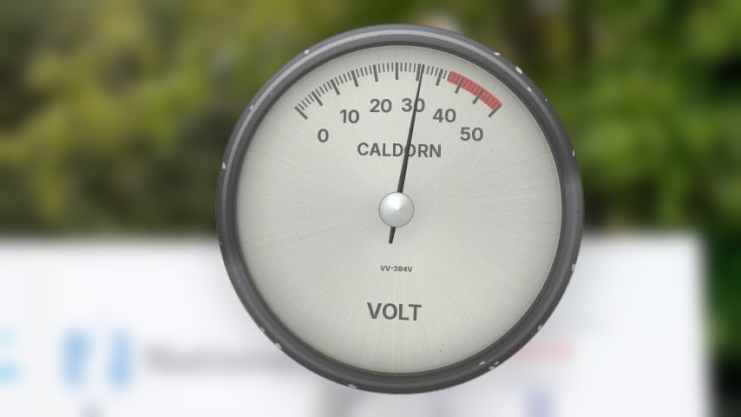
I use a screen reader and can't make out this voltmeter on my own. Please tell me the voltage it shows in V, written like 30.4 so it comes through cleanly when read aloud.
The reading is 31
